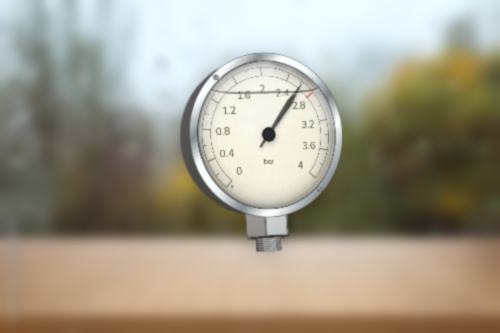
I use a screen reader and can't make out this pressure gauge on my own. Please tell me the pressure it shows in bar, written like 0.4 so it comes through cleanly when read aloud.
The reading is 2.6
